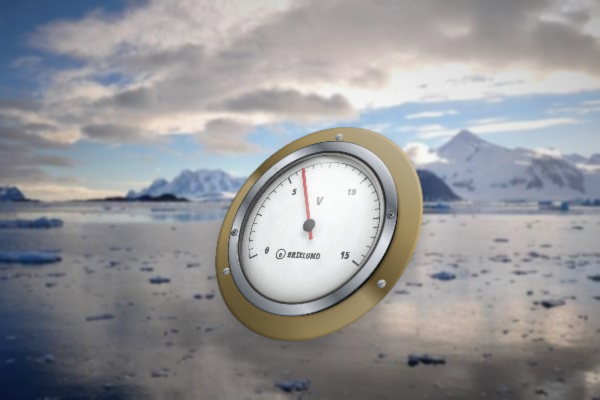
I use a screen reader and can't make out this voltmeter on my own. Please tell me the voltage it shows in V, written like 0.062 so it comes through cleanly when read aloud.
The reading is 6
